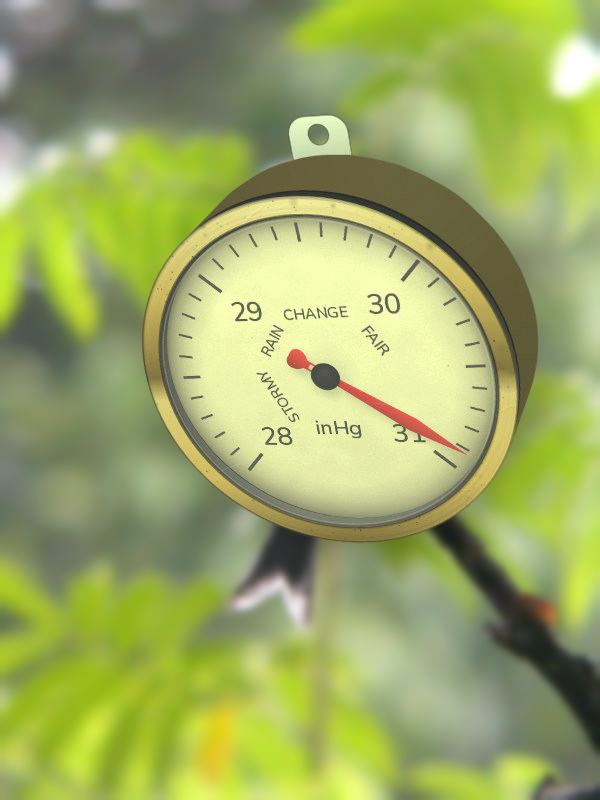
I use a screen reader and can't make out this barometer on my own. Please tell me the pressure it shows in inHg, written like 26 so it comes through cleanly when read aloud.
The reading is 30.9
